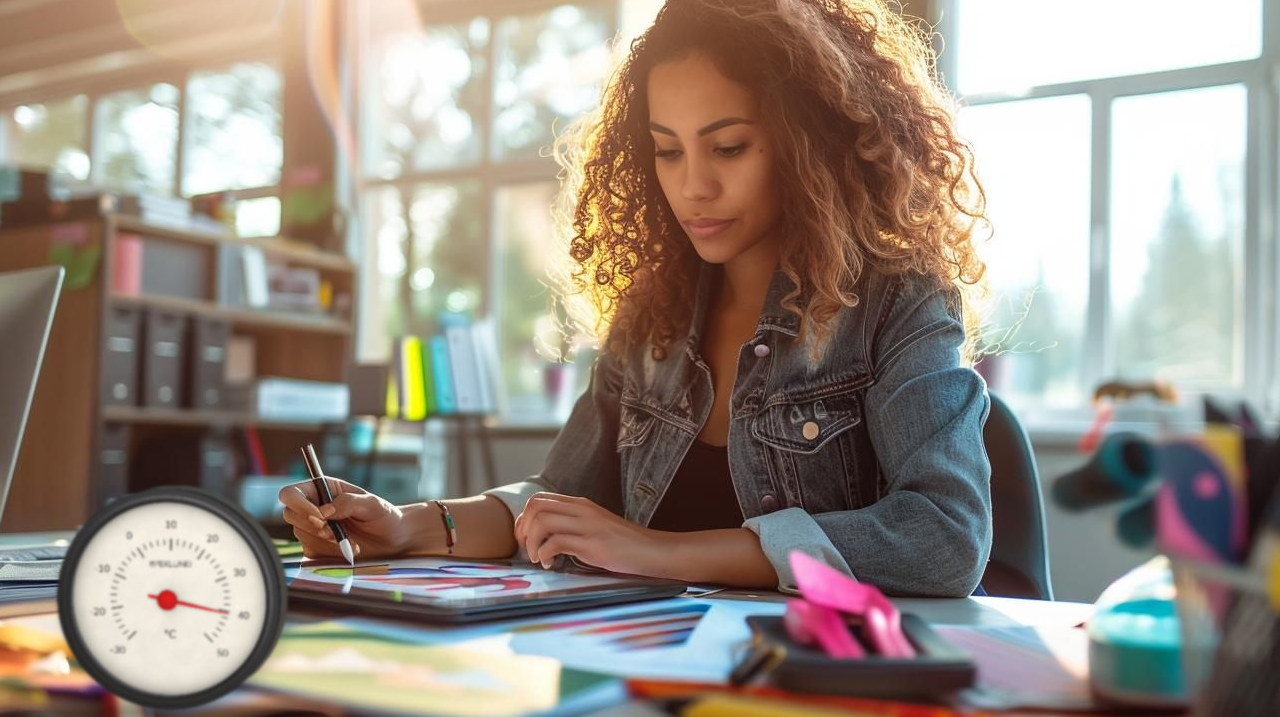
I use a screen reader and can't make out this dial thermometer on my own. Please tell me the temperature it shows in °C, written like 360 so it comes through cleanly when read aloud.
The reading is 40
